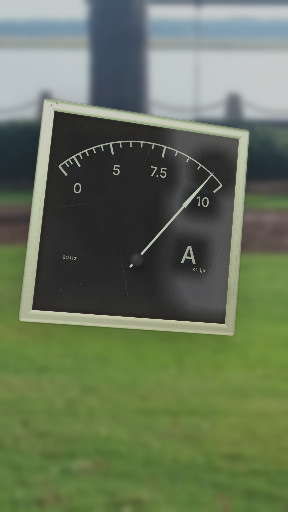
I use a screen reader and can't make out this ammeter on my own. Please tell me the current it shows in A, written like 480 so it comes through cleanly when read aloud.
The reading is 9.5
